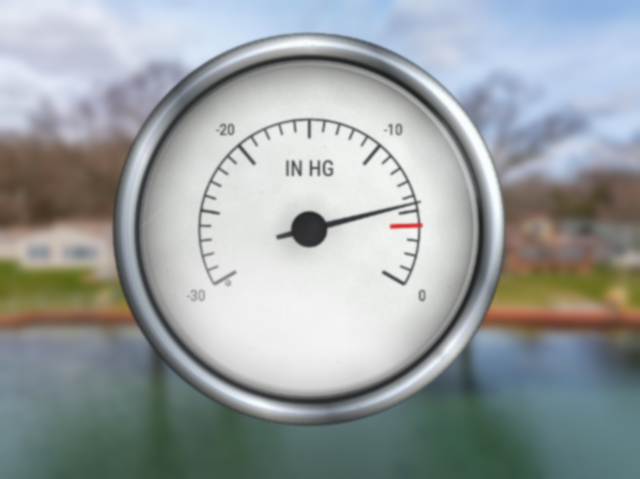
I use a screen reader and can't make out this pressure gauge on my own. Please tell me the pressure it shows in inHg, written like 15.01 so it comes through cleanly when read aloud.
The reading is -5.5
